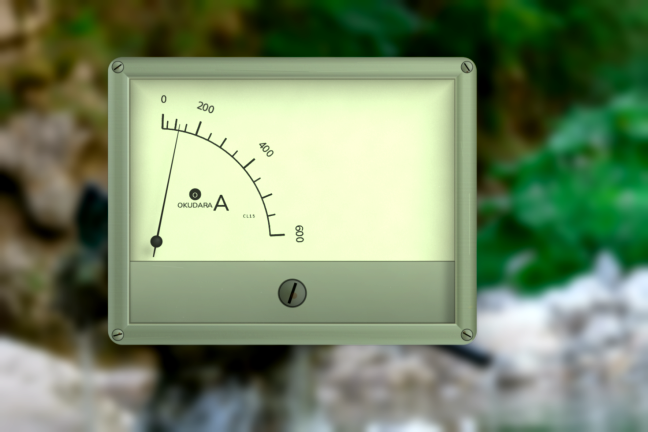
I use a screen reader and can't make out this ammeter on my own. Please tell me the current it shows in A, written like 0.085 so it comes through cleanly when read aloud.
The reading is 125
